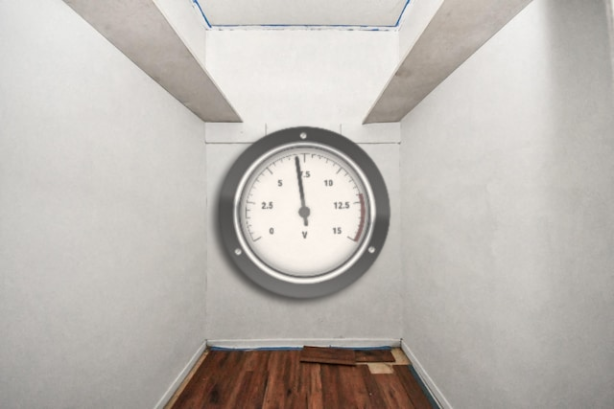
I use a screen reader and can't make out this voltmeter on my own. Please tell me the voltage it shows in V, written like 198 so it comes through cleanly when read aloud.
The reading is 7
